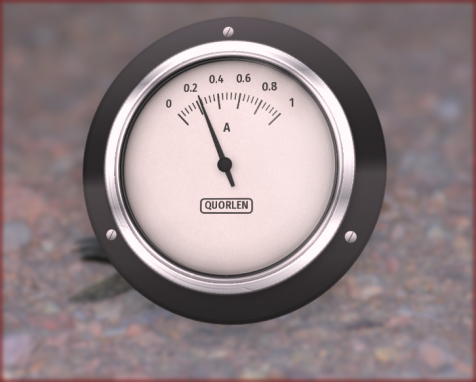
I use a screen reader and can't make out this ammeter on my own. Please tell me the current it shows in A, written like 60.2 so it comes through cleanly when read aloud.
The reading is 0.24
